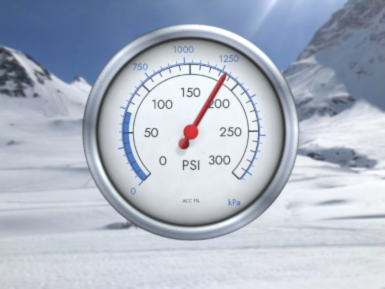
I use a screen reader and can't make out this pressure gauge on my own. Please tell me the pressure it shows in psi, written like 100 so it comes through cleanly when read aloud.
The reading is 185
